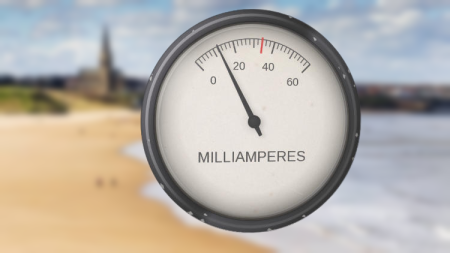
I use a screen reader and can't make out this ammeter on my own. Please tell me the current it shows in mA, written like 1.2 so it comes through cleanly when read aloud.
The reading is 12
